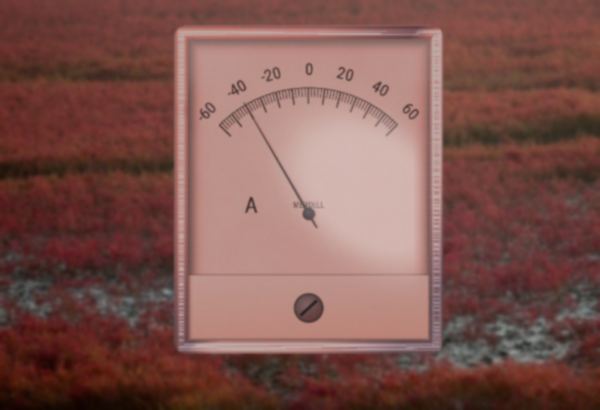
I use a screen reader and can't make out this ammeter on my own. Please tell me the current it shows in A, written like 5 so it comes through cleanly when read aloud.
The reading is -40
